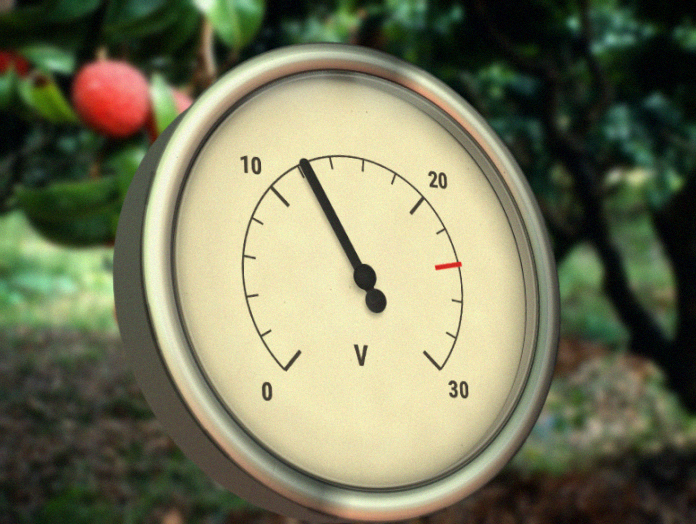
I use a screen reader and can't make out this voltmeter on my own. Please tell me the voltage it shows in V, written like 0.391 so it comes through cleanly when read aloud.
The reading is 12
